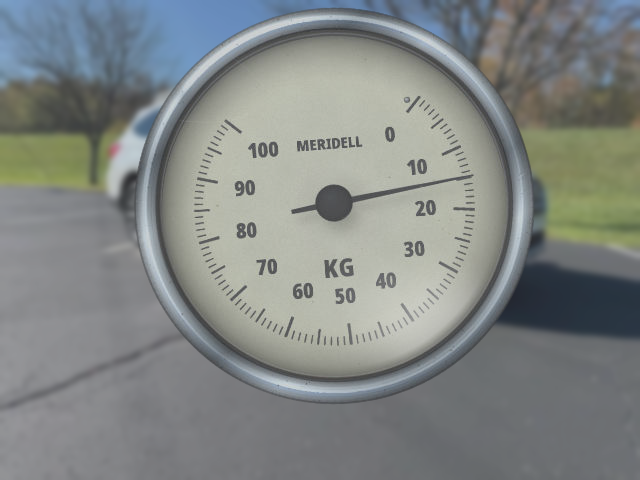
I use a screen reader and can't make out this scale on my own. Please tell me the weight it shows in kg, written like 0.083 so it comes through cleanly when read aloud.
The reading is 15
